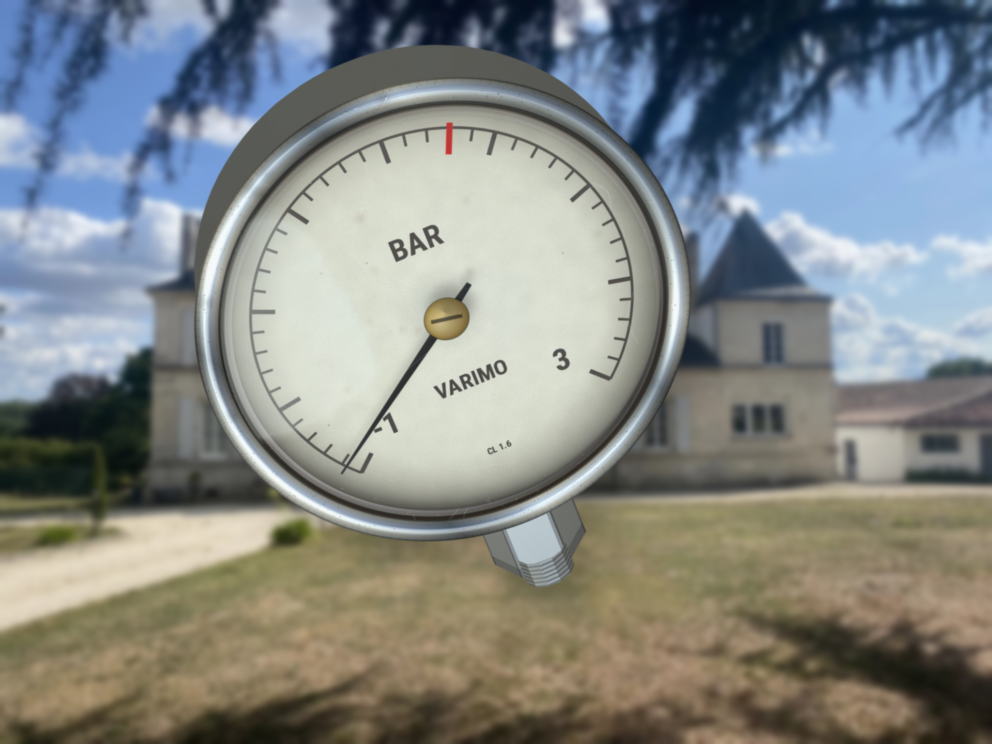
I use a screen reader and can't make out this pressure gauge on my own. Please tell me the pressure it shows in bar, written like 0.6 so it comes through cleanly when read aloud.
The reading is -0.9
